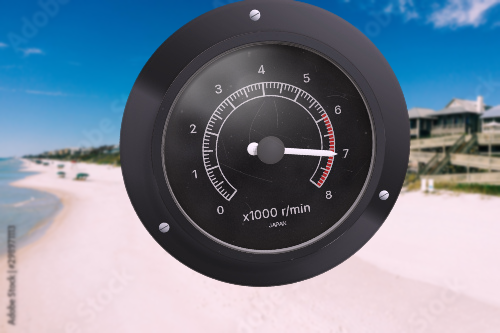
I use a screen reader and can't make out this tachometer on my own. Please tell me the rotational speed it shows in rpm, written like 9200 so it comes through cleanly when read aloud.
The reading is 7000
